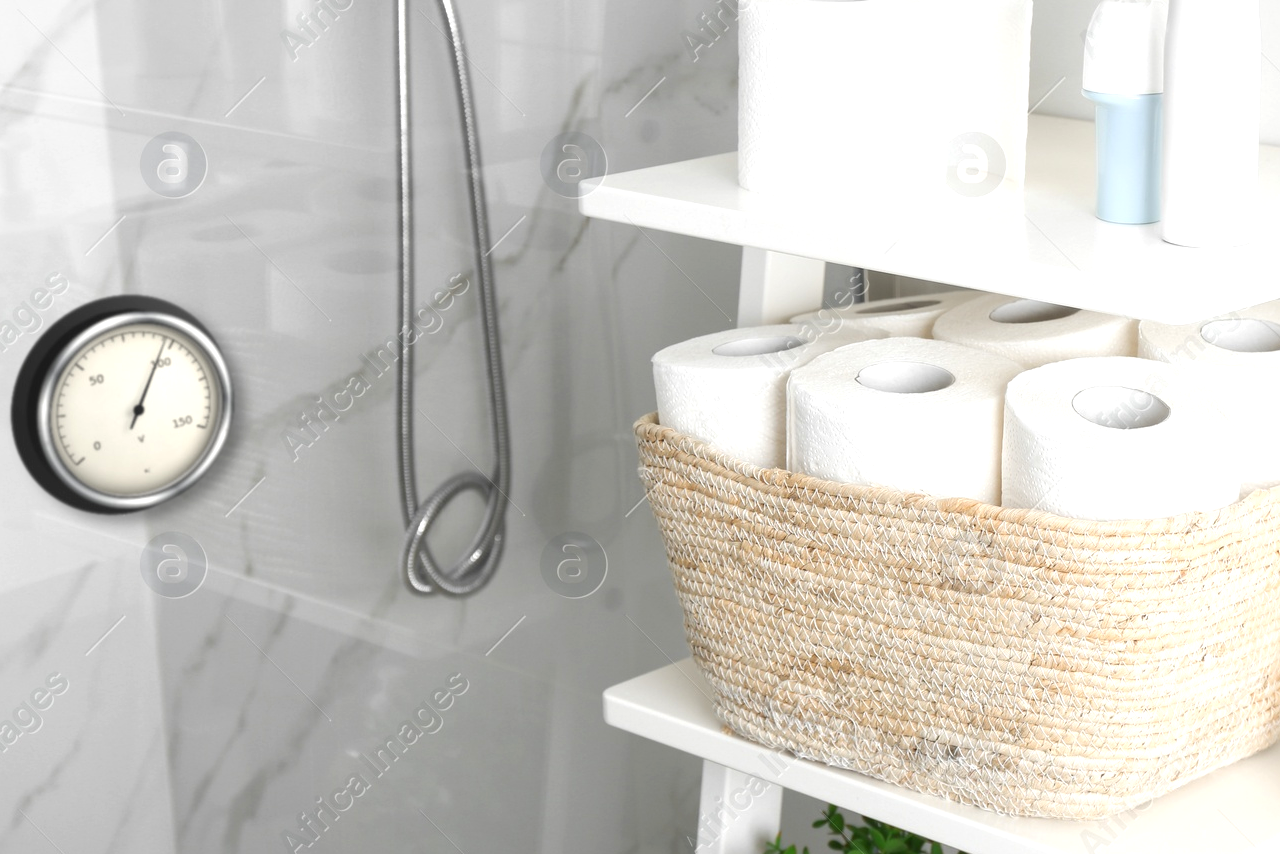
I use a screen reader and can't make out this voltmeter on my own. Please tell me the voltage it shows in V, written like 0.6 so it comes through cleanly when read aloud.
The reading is 95
